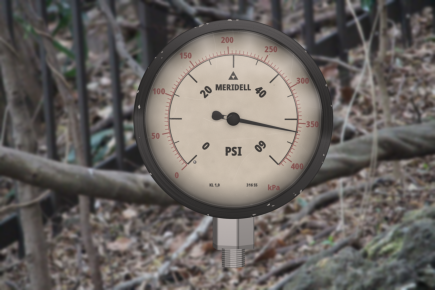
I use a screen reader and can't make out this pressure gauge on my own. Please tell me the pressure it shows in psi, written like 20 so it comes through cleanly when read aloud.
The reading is 52.5
